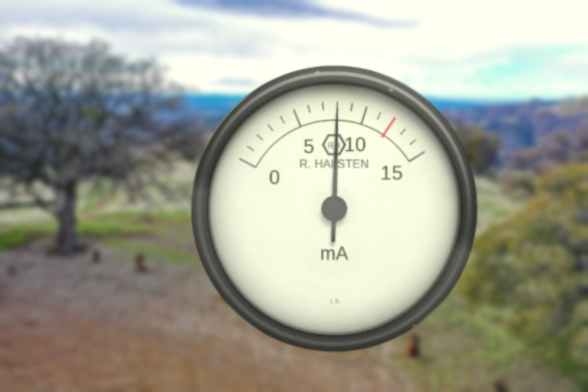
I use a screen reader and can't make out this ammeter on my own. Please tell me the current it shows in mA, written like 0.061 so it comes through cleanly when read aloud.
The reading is 8
